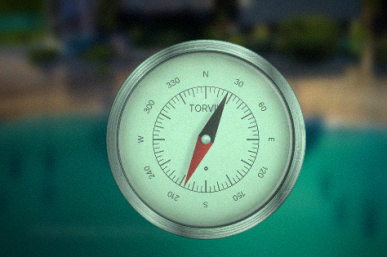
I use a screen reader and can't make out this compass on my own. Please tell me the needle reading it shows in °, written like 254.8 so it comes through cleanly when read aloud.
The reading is 205
